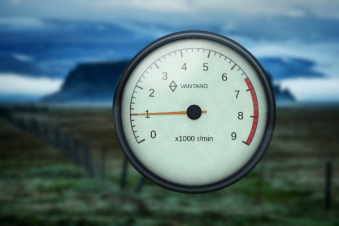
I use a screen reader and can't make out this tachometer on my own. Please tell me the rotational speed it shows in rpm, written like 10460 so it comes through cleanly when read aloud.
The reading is 1000
